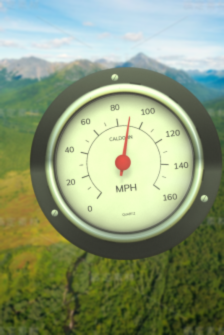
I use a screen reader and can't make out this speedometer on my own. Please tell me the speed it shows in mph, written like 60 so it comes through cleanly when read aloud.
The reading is 90
